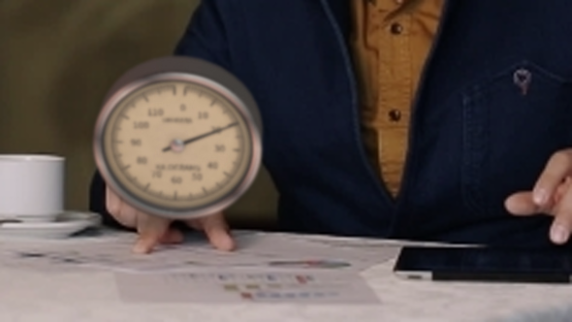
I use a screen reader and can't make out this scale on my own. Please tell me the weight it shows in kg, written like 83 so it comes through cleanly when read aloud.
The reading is 20
